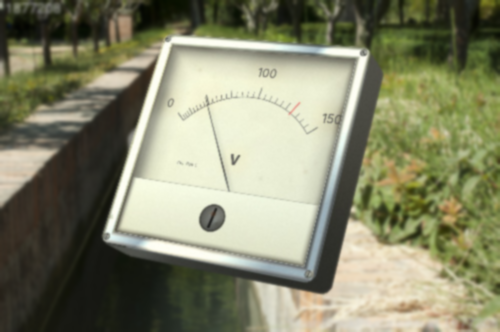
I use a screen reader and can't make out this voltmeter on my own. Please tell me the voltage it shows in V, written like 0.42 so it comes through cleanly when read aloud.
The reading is 50
